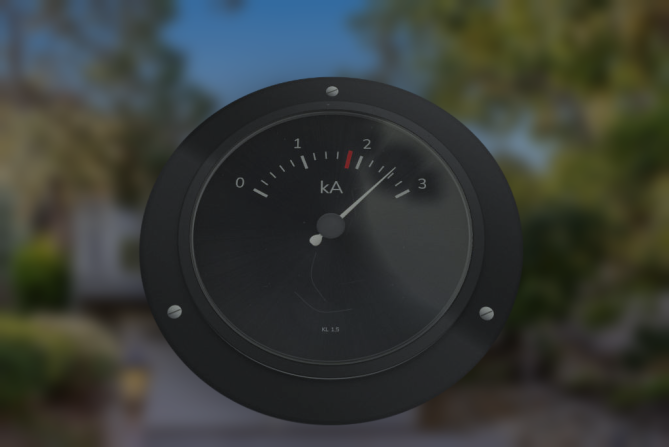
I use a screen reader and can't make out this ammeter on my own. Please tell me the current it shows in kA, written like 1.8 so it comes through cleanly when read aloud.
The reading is 2.6
